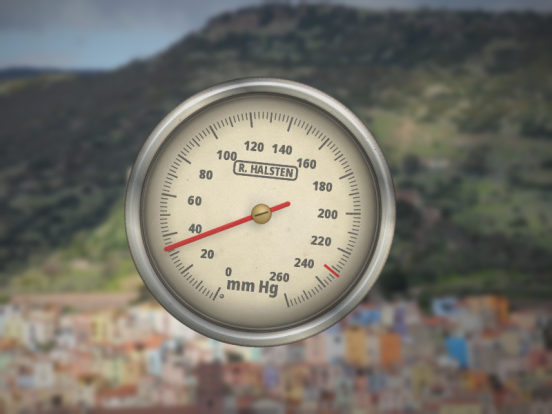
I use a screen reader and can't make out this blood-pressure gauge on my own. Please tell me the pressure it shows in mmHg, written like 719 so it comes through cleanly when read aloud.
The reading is 34
